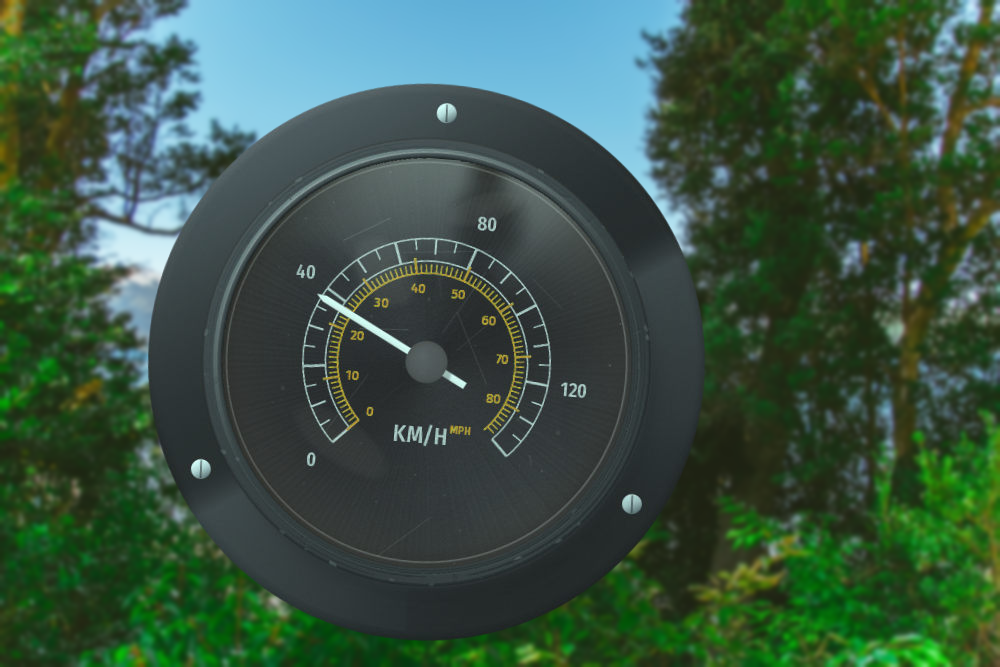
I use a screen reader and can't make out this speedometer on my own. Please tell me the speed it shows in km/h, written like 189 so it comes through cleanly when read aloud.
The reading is 37.5
